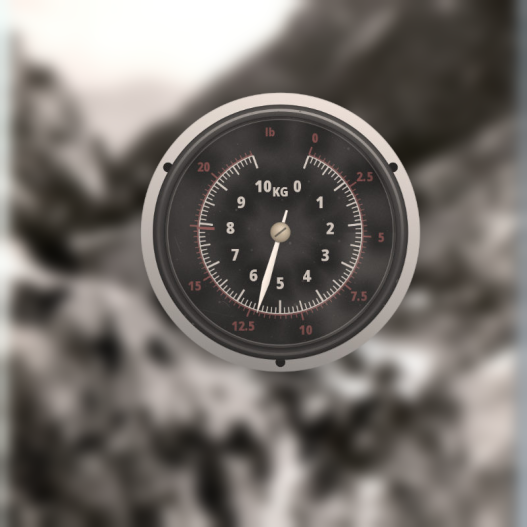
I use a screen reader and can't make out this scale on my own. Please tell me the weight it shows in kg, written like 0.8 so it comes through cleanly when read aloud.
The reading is 5.5
